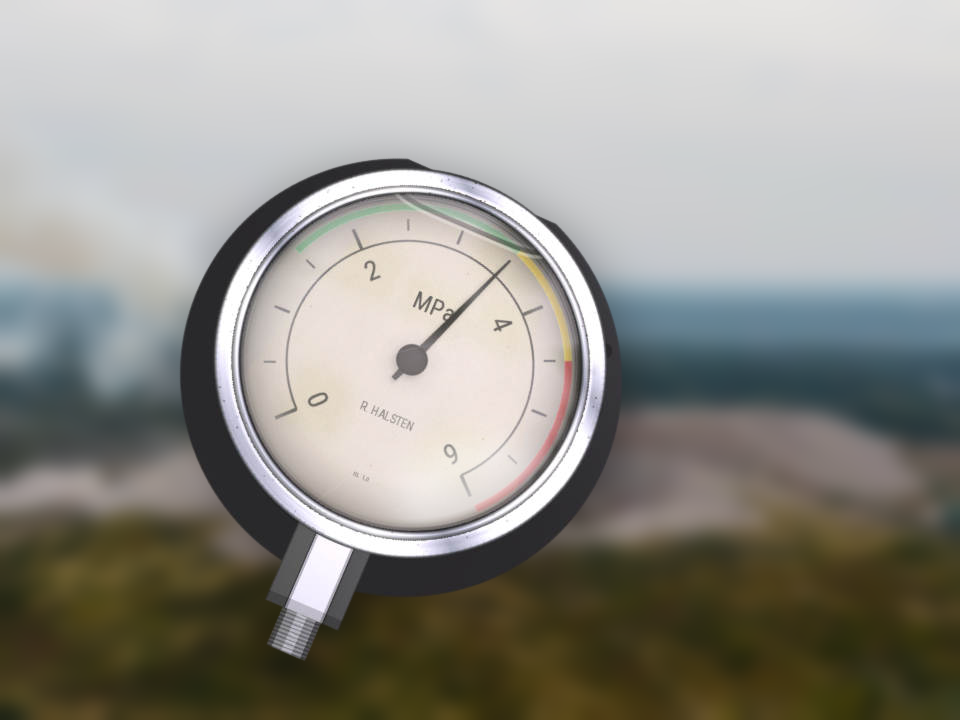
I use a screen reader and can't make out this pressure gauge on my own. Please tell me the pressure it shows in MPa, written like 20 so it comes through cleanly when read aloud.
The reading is 3.5
